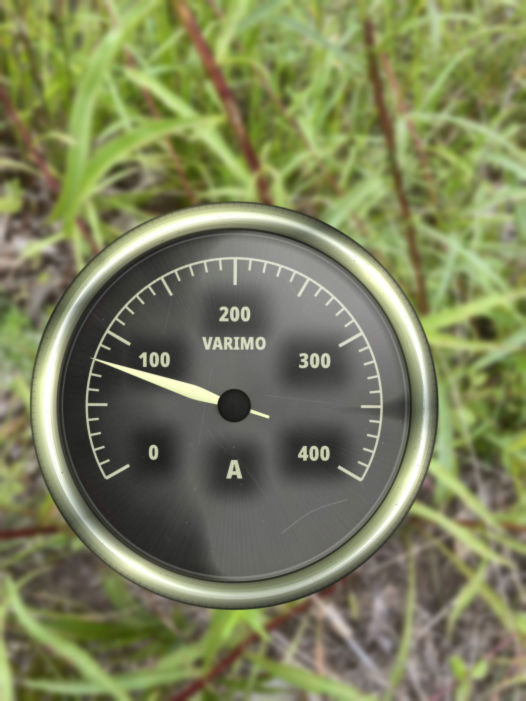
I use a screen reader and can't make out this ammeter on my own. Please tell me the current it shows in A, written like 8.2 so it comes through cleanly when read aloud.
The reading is 80
